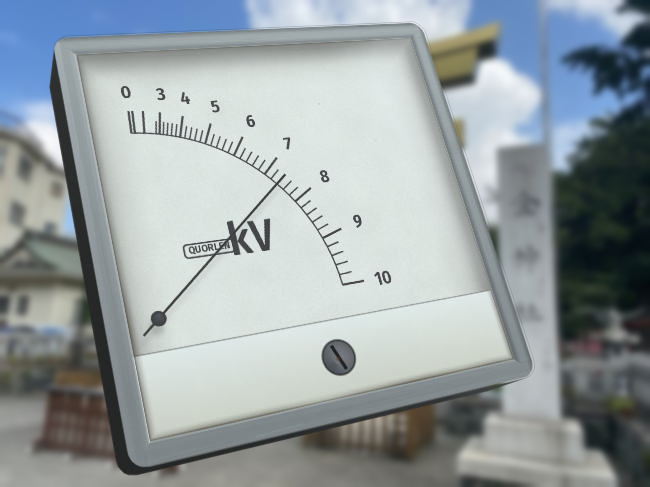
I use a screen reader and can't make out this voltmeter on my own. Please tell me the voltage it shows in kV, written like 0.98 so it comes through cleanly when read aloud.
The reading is 7.4
